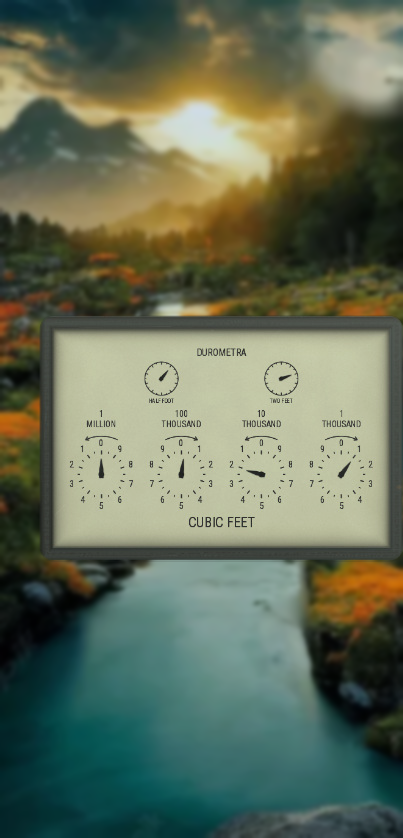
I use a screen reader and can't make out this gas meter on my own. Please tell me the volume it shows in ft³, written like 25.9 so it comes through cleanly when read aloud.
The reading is 2100
